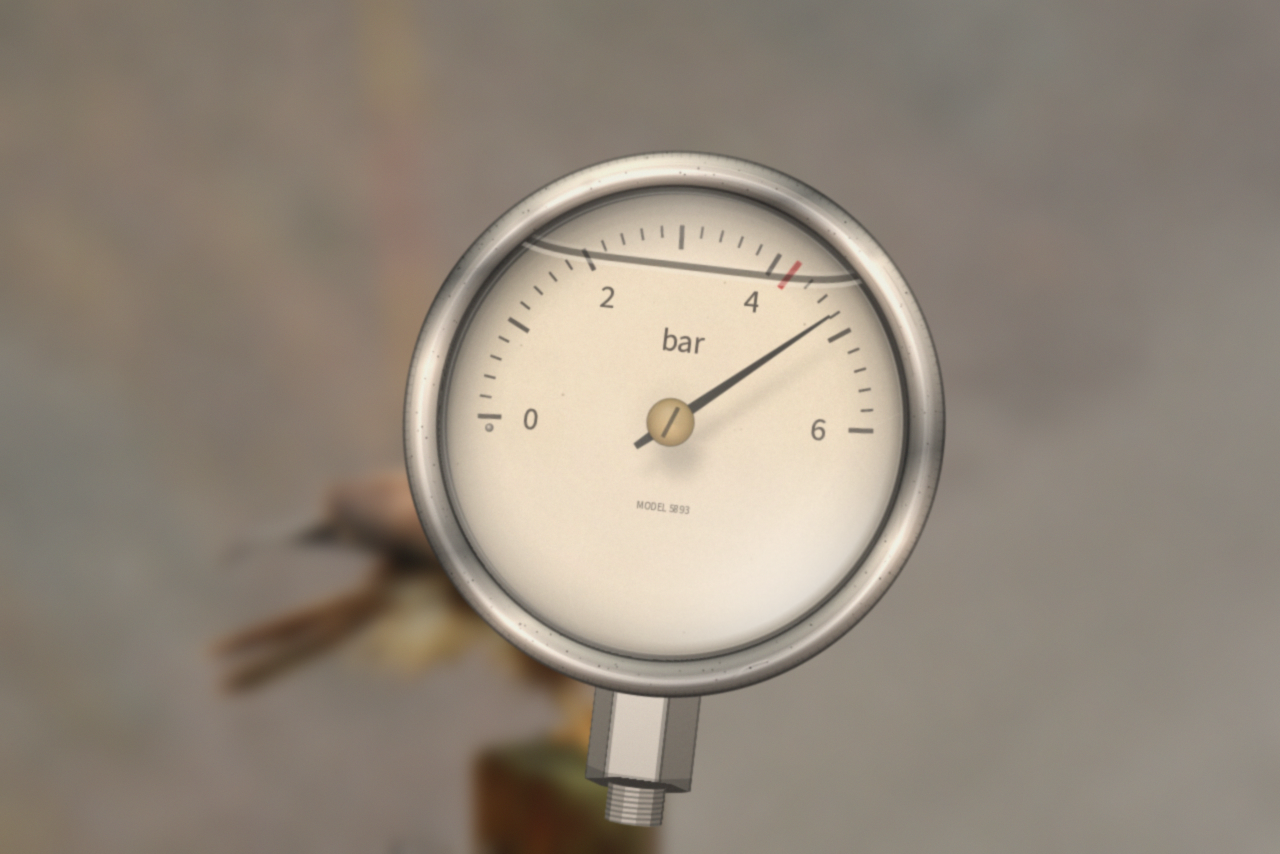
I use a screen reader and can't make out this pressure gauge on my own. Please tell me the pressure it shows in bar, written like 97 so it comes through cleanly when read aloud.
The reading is 4.8
